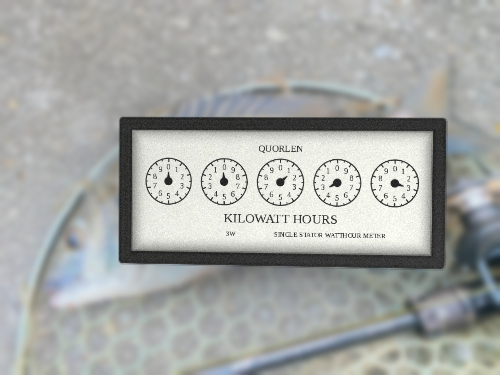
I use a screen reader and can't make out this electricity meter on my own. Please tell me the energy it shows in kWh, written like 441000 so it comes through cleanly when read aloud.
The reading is 133
